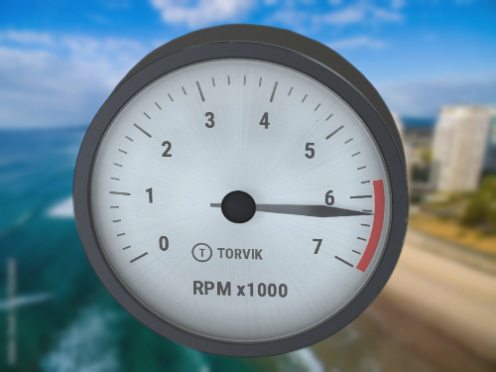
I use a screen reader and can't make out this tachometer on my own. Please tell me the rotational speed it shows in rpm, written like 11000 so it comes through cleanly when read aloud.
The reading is 6200
